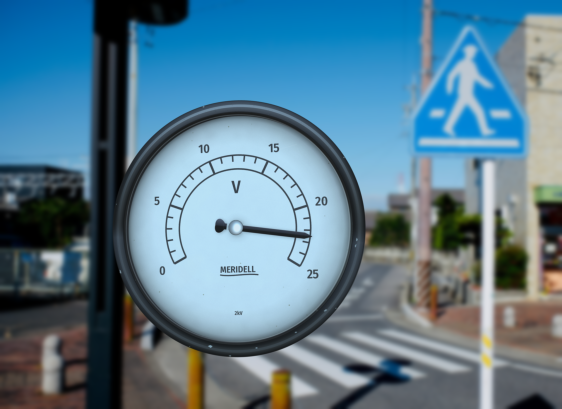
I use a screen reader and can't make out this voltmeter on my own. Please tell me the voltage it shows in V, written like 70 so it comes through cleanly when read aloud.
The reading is 22.5
